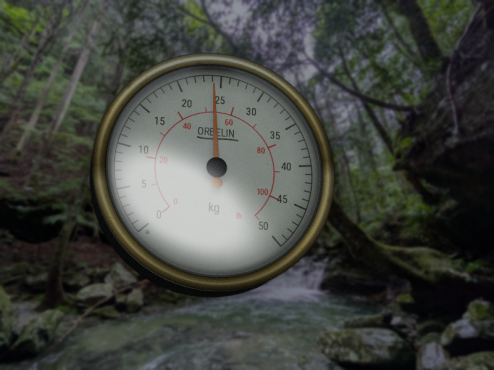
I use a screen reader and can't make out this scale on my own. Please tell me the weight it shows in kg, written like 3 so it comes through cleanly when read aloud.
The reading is 24
